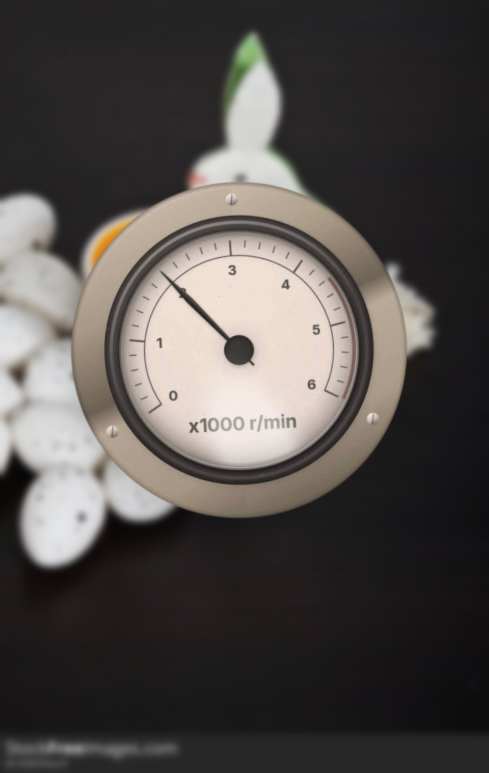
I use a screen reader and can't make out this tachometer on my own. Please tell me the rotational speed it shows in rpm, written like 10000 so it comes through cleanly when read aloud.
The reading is 2000
